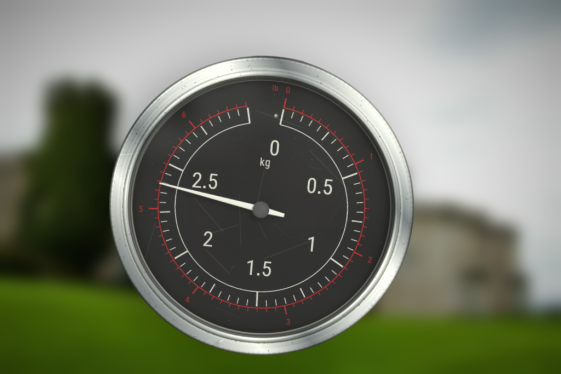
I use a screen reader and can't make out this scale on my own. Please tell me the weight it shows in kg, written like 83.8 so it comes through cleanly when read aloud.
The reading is 2.4
